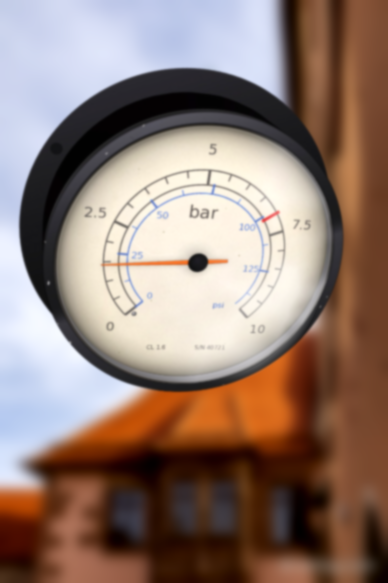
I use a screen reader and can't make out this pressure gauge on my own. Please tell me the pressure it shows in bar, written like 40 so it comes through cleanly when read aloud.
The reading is 1.5
